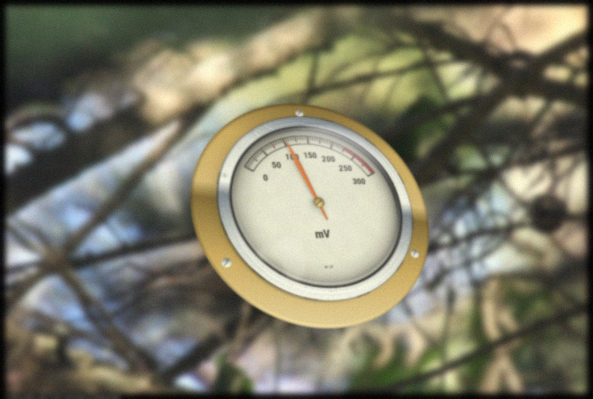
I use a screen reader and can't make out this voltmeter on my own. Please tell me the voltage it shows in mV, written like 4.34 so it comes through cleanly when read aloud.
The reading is 100
